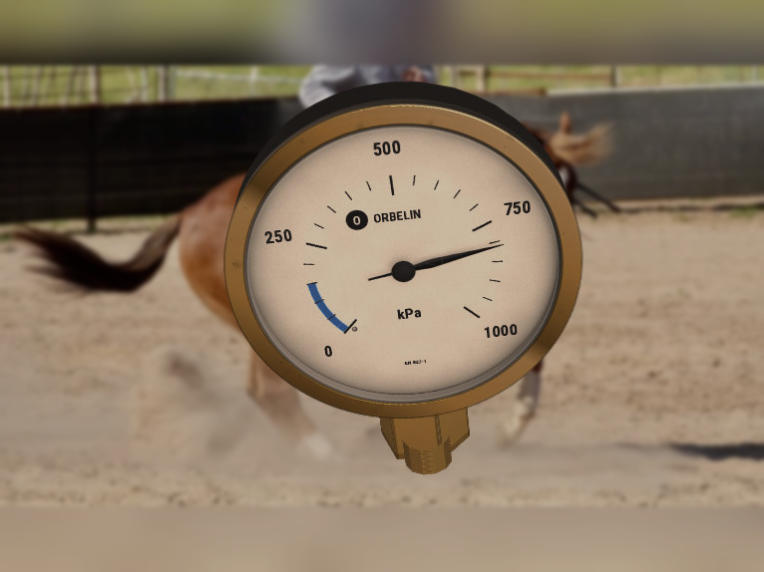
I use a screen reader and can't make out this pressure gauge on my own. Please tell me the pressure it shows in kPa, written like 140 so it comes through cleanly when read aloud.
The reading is 800
